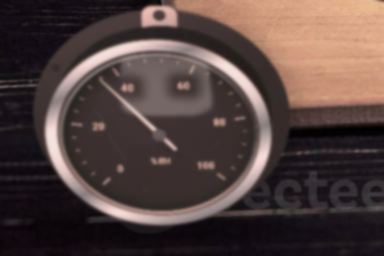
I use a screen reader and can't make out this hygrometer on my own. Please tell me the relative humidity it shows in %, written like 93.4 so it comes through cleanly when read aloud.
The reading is 36
